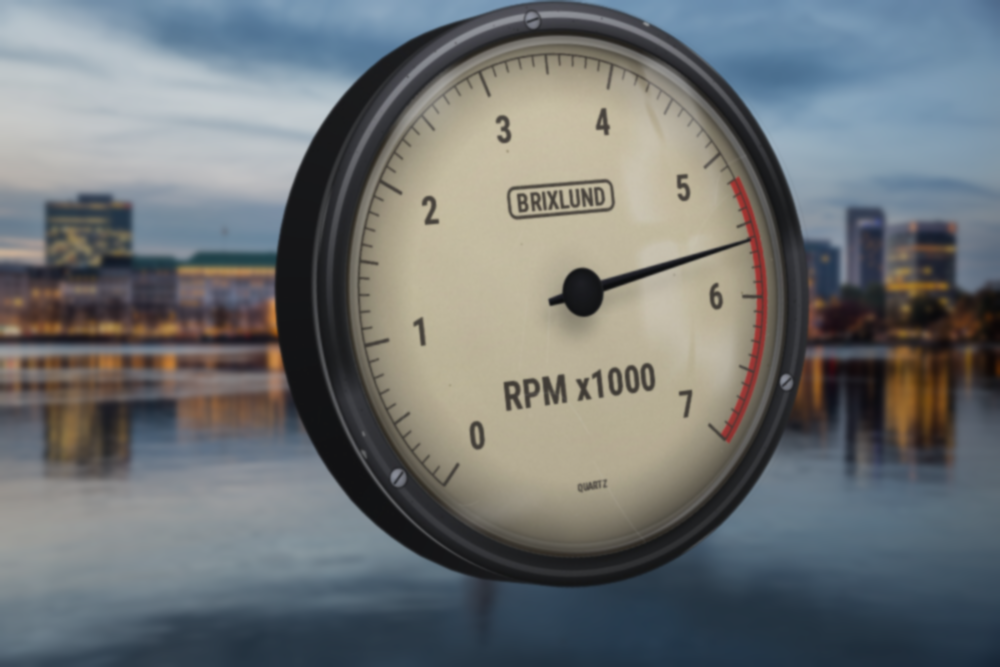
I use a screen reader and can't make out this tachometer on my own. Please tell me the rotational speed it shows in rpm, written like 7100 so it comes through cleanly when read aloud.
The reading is 5600
